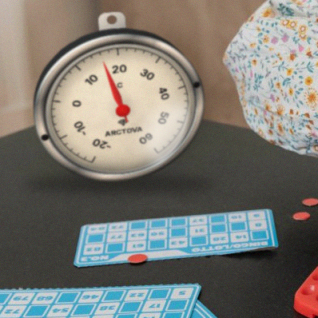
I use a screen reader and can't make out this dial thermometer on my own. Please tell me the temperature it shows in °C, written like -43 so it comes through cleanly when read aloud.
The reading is 16
